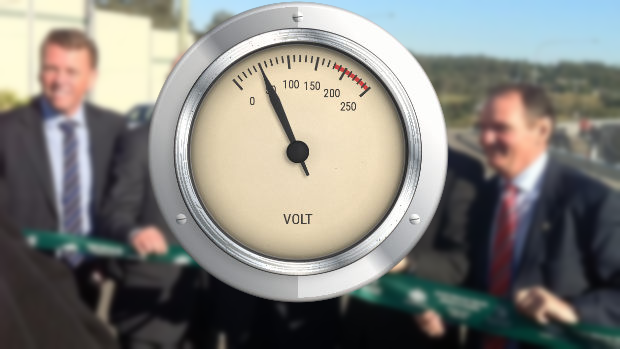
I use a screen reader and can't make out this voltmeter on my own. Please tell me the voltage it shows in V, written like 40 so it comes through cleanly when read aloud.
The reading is 50
